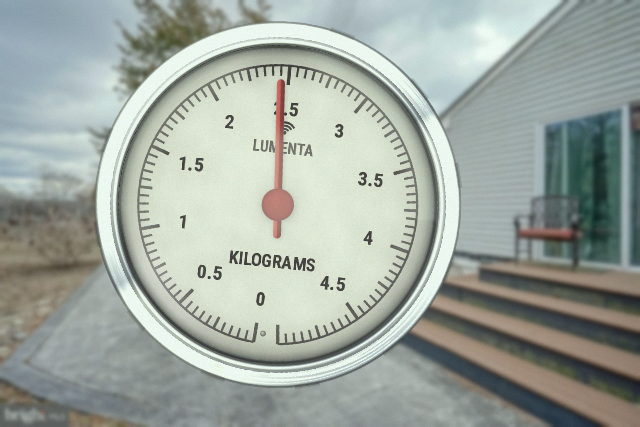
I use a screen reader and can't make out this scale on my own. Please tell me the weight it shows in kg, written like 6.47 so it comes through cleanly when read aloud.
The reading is 2.45
